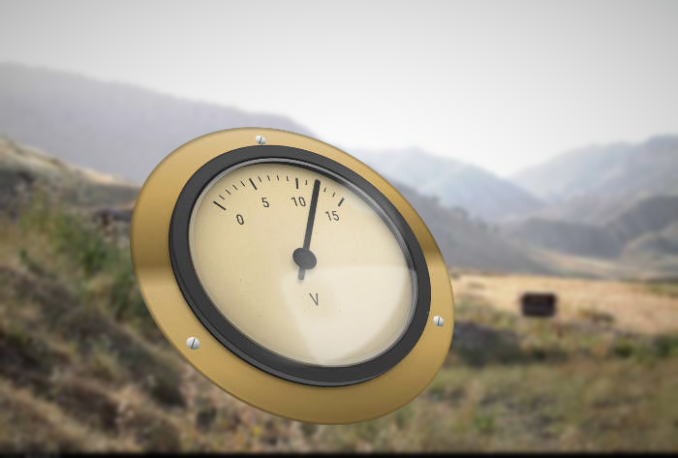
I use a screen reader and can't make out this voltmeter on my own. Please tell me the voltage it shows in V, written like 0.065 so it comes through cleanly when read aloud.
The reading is 12
